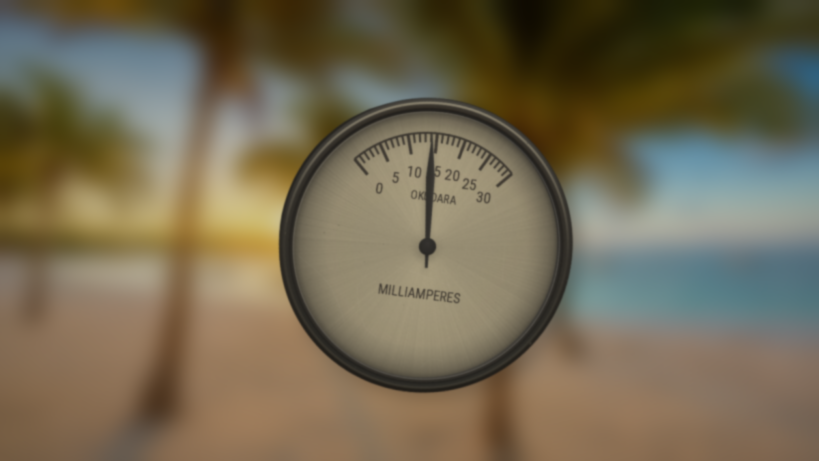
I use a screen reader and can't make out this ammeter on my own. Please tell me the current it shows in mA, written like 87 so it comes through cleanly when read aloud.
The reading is 14
